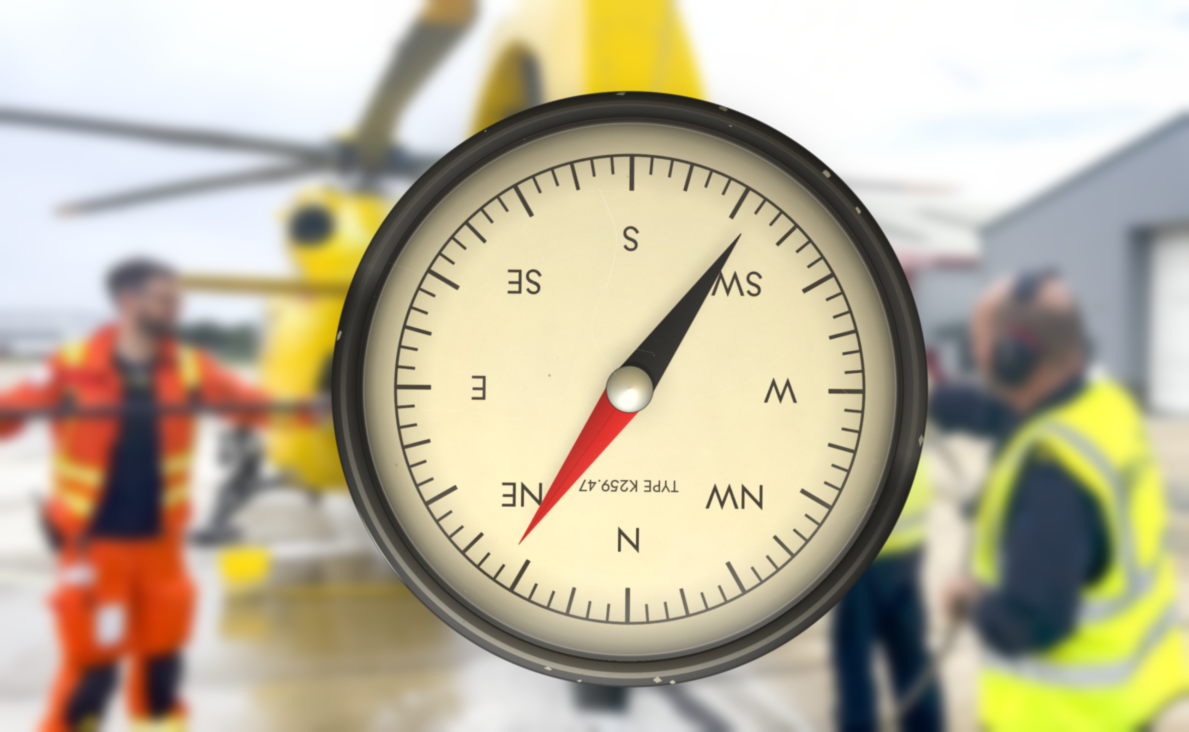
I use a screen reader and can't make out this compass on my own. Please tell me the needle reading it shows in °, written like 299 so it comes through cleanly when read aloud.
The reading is 35
